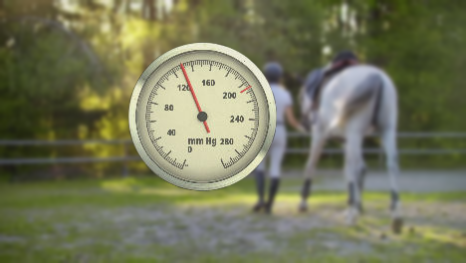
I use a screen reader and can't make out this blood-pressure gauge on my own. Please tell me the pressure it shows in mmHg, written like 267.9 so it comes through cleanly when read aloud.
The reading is 130
